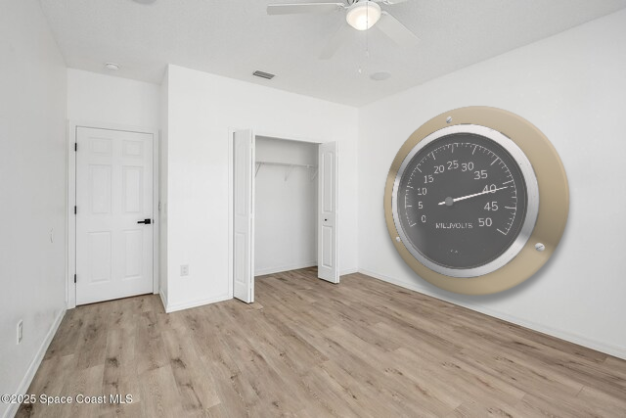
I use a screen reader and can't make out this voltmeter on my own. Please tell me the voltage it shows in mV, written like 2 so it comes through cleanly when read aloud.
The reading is 41
